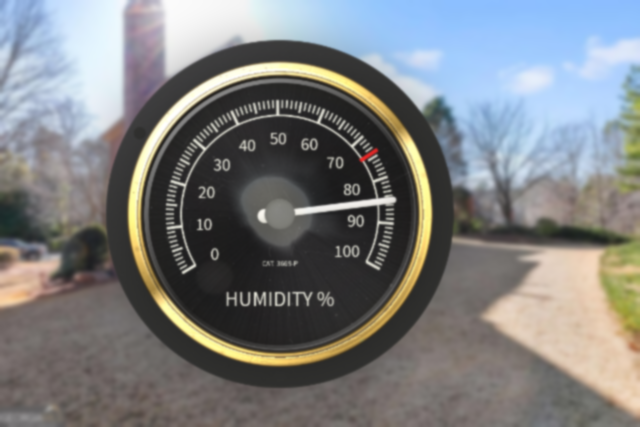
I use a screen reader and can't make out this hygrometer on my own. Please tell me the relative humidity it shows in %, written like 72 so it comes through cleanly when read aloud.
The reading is 85
